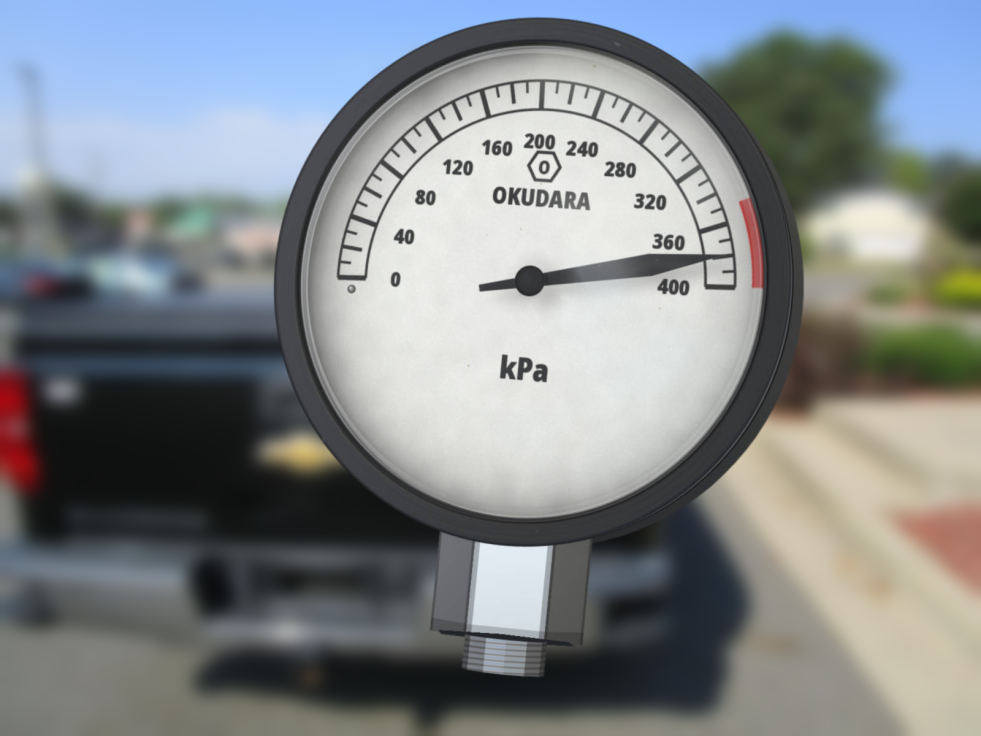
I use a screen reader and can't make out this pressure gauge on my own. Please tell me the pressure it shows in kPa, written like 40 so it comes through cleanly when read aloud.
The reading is 380
